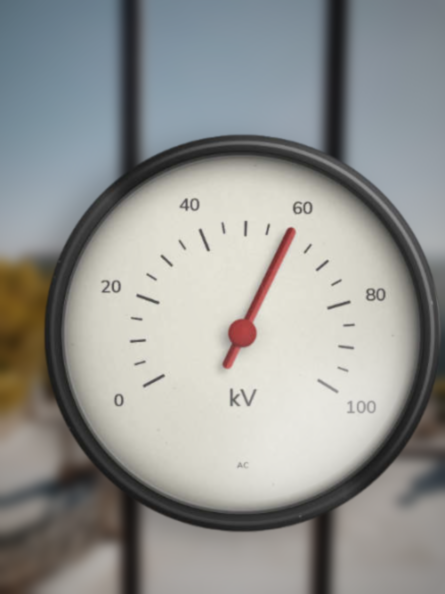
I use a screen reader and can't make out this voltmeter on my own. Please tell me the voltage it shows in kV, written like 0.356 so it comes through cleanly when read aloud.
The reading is 60
